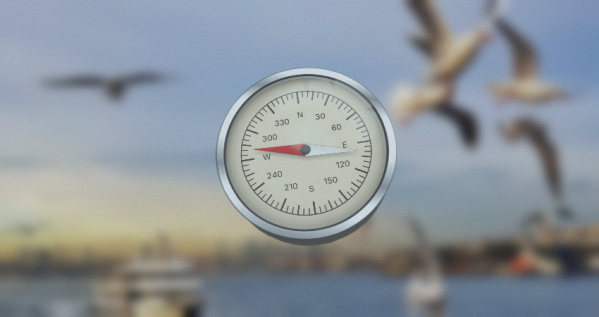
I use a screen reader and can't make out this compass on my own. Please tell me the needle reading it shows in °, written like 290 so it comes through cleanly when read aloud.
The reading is 280
